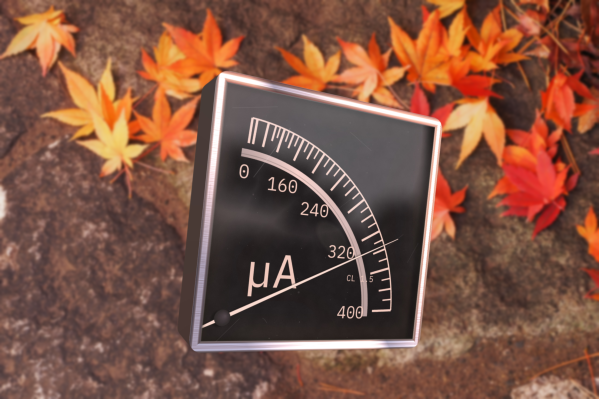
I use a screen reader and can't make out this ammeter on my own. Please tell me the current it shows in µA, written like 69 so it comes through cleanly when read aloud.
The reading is 335
